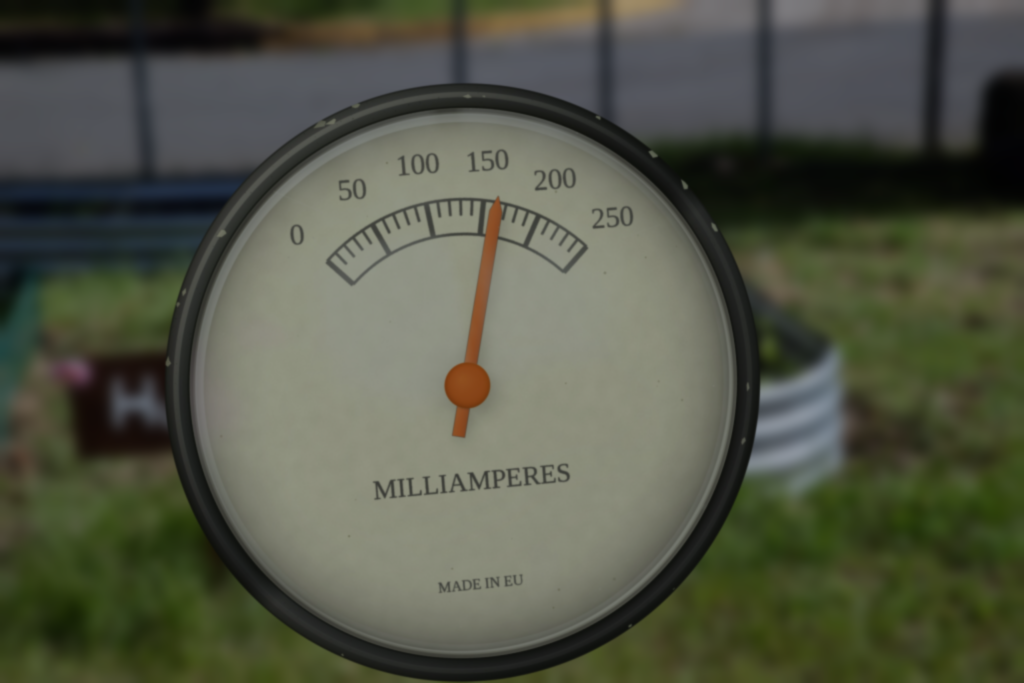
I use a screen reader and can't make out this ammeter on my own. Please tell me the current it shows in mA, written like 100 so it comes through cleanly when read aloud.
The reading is 160
